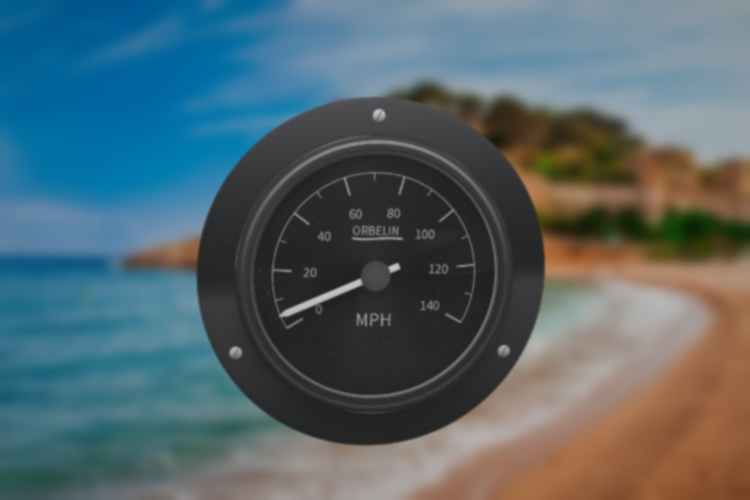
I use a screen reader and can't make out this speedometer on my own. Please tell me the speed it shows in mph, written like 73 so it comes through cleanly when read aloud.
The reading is 5
